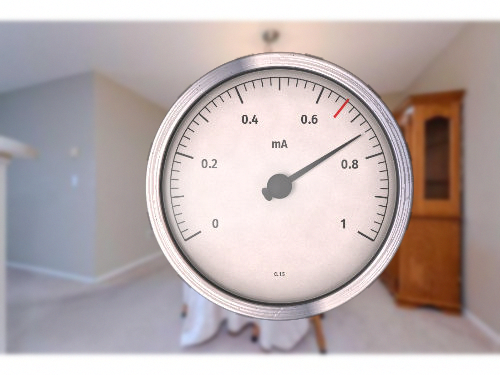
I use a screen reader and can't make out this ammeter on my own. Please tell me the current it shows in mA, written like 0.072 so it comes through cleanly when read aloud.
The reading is 0.74
